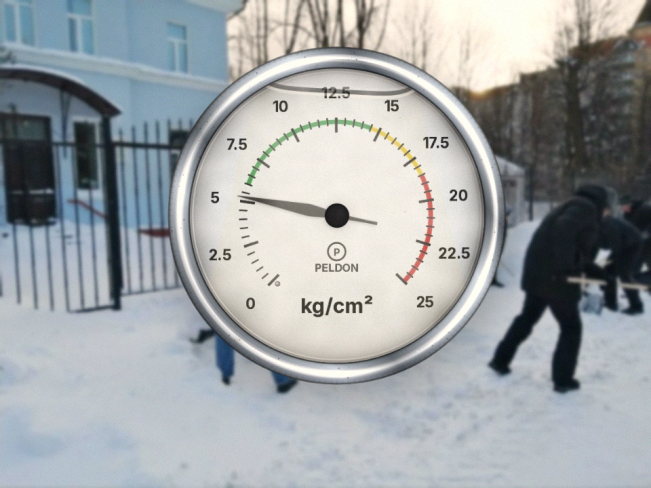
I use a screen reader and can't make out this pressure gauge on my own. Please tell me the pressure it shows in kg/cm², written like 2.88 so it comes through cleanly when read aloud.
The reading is 5.25
